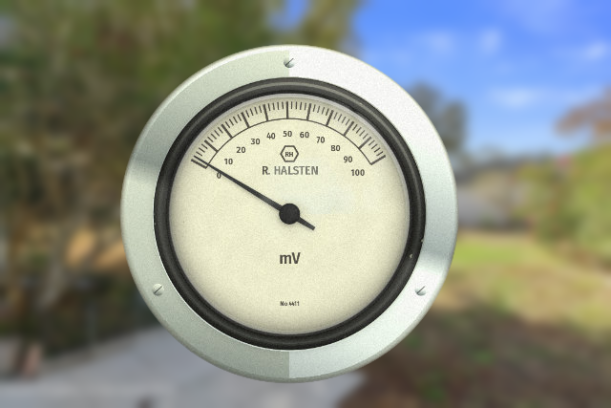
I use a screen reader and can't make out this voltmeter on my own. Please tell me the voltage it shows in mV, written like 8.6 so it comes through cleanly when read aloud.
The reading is 2
